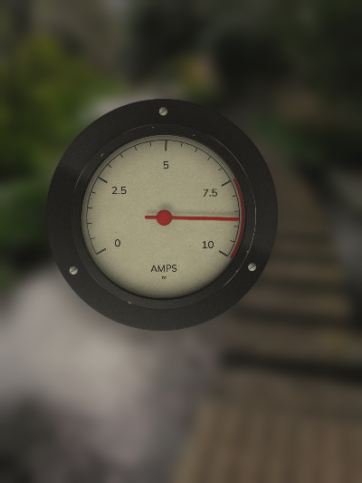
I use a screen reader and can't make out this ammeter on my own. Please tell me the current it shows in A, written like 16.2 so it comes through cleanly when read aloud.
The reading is 8.75
